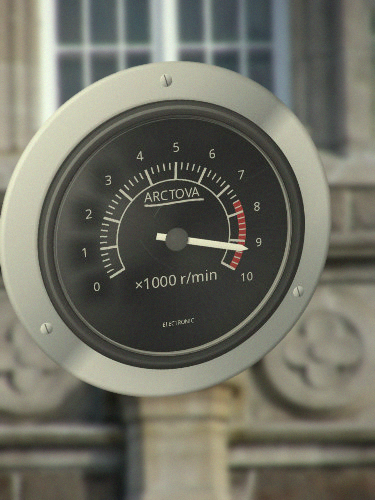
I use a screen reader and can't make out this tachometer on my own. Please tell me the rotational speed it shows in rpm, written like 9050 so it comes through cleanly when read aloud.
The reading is 9200
